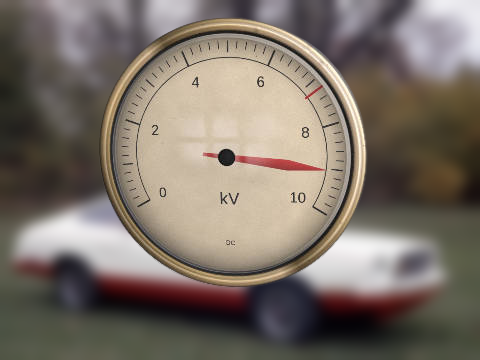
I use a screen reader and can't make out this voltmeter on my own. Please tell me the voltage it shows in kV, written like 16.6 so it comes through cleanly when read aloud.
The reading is 9
